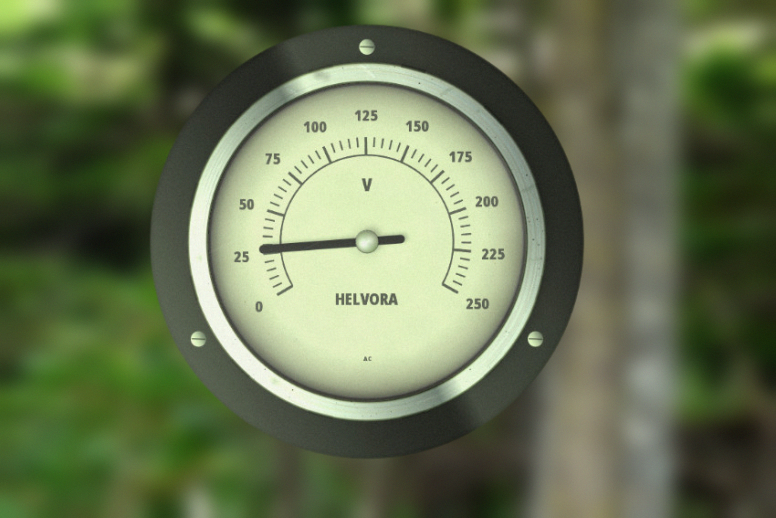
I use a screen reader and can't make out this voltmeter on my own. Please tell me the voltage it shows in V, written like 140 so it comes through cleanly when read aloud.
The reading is 27.5
